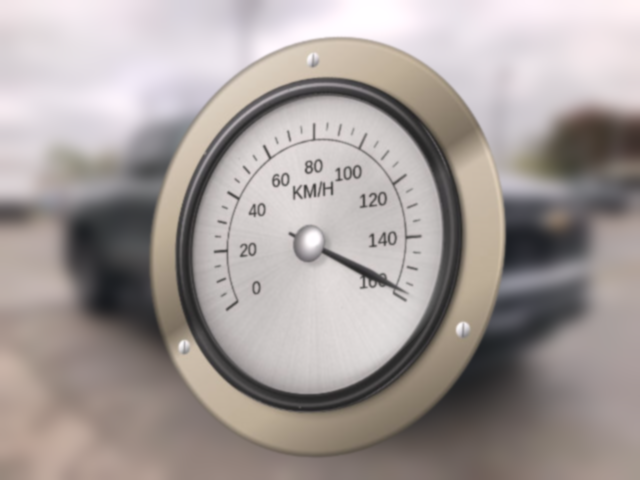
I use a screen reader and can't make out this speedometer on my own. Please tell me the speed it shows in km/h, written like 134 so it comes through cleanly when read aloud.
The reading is 157.5
